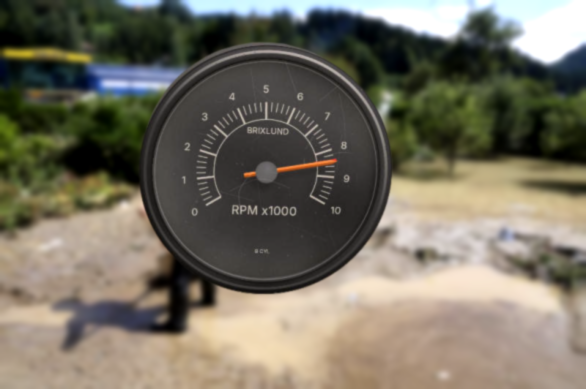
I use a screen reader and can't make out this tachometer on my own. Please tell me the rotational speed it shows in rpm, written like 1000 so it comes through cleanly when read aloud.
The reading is 8400
